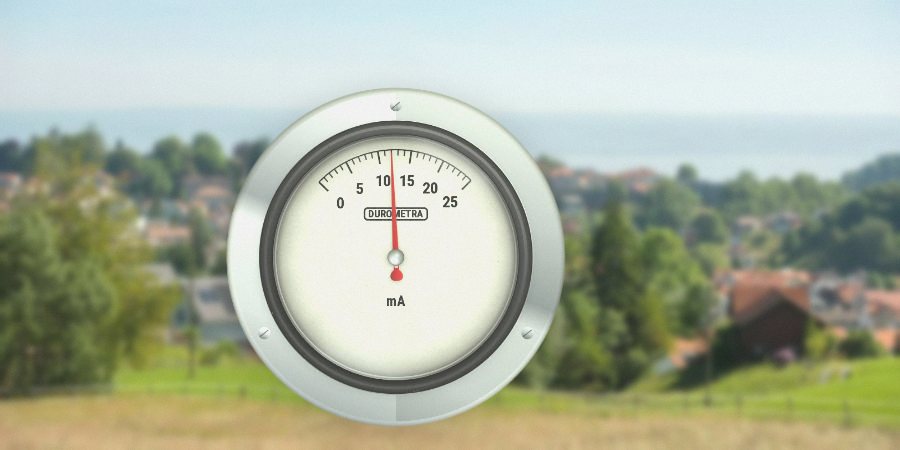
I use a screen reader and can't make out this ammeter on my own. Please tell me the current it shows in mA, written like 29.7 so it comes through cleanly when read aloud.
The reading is 12
